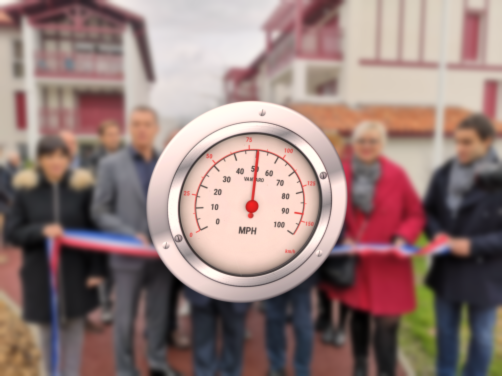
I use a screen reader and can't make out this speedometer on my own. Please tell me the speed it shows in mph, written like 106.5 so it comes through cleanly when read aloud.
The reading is 50
